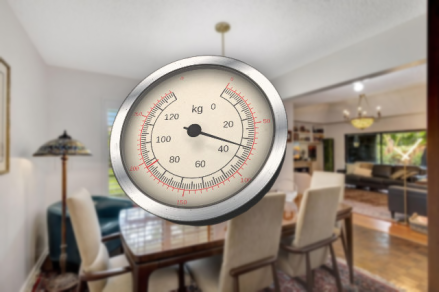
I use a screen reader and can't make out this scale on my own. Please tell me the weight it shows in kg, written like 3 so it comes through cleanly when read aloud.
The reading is 35
